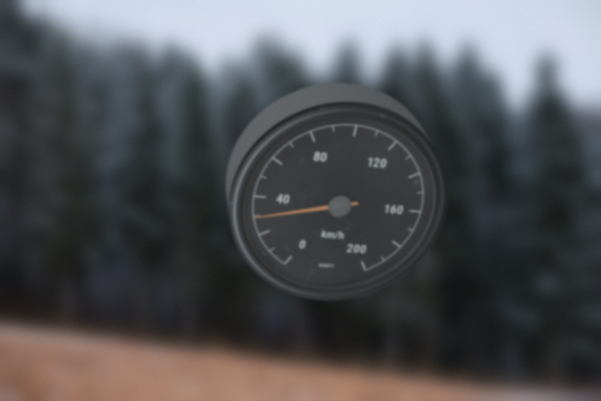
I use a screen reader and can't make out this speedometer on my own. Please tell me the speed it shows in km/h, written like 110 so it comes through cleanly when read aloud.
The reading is 30
